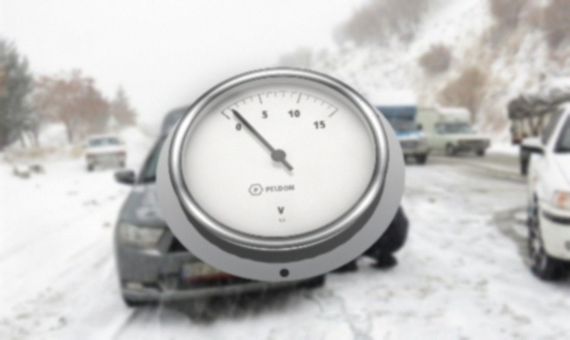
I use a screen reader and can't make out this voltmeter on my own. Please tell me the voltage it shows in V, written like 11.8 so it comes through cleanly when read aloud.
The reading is 1
